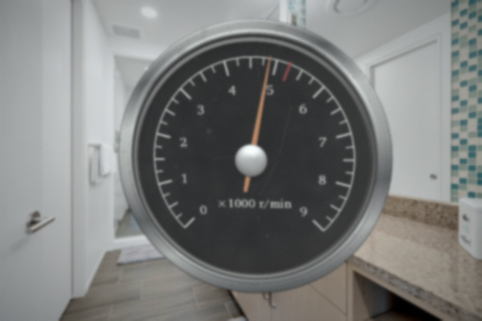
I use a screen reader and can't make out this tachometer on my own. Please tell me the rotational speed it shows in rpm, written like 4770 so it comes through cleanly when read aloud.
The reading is 4875
